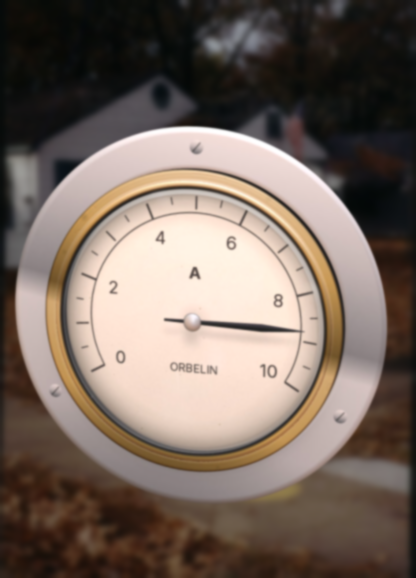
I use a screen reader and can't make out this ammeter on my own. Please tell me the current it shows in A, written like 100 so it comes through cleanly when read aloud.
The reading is 8.75
